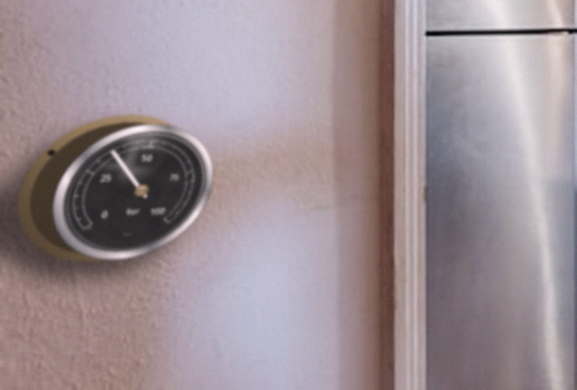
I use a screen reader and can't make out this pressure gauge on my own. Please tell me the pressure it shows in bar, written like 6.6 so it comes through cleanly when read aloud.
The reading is 35
